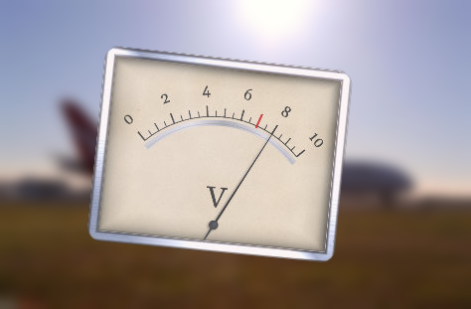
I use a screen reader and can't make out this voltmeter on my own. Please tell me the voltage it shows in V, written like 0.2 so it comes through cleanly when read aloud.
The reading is 8
